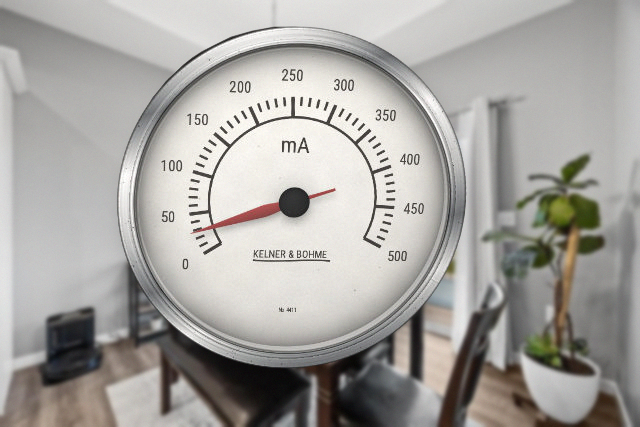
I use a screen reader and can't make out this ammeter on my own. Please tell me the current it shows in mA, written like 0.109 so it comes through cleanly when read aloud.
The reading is 30
